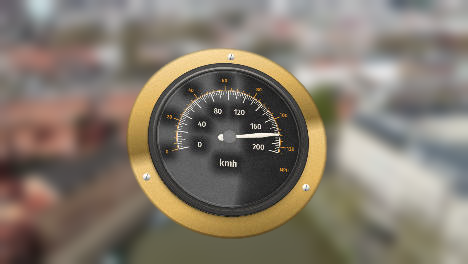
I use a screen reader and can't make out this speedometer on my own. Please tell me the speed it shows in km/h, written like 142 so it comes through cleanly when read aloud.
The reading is 180
